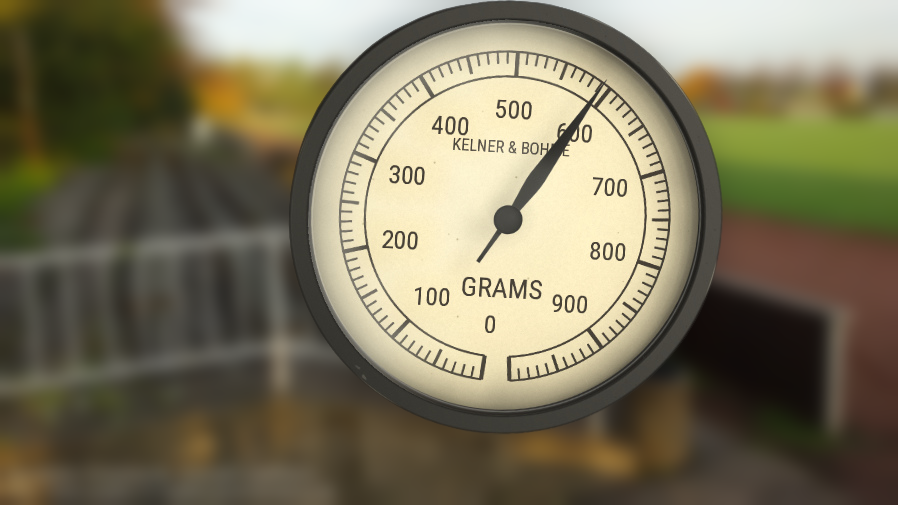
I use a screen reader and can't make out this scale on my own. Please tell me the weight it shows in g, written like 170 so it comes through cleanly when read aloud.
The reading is 590
